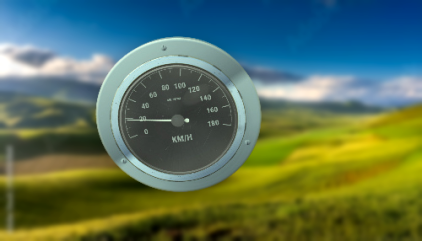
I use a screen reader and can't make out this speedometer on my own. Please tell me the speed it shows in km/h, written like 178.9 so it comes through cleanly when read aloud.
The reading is 20
